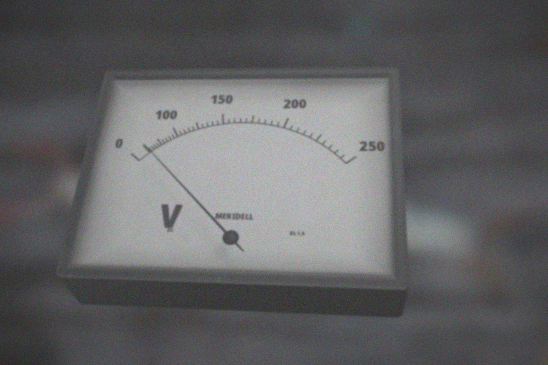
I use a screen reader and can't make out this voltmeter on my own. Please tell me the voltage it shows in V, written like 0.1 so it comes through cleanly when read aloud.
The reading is 50
